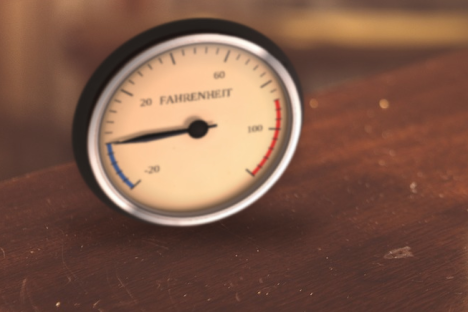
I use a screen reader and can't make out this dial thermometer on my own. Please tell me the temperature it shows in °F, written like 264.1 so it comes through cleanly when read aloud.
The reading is 0
